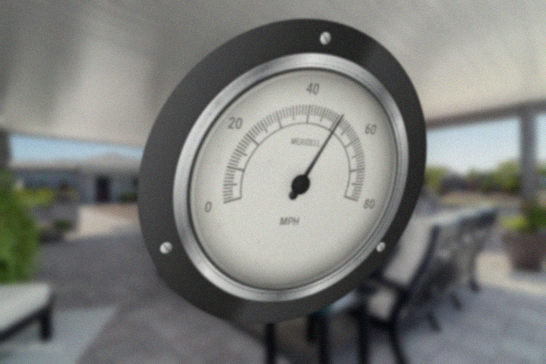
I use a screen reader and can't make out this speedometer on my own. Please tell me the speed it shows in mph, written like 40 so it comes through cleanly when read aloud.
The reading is 50
